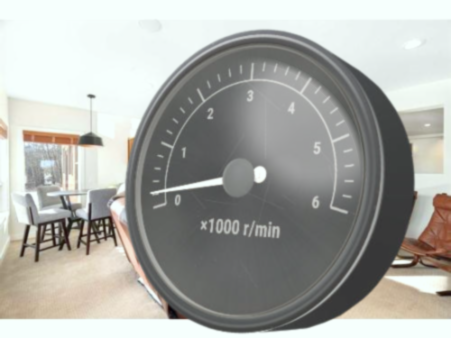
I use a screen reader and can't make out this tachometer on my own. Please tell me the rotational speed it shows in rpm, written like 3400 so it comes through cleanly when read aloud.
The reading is 200
